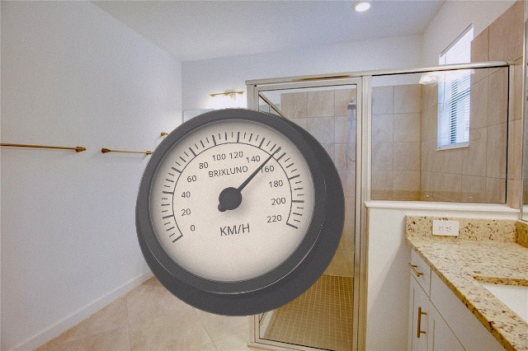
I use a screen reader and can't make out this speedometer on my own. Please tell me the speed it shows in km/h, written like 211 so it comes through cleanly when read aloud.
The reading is 155
